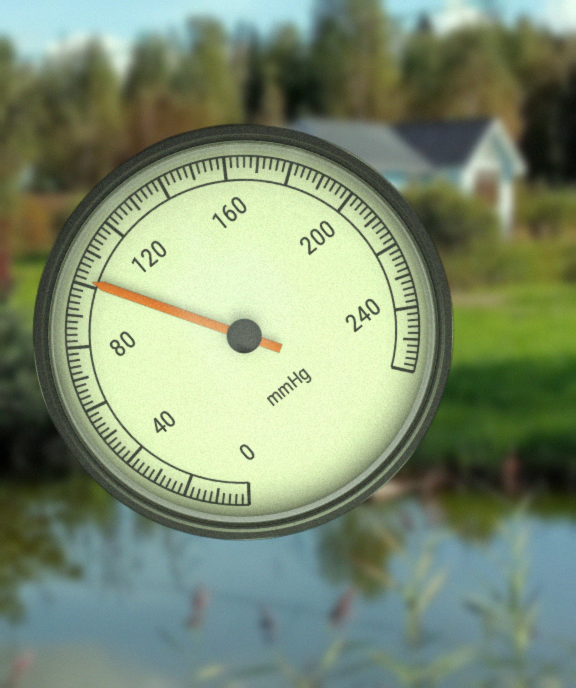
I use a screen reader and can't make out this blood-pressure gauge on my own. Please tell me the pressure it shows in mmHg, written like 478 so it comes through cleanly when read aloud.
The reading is 102
